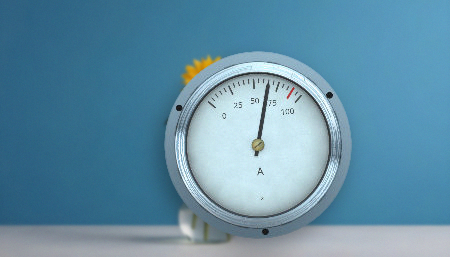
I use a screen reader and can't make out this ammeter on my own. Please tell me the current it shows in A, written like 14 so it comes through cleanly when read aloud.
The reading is 65
